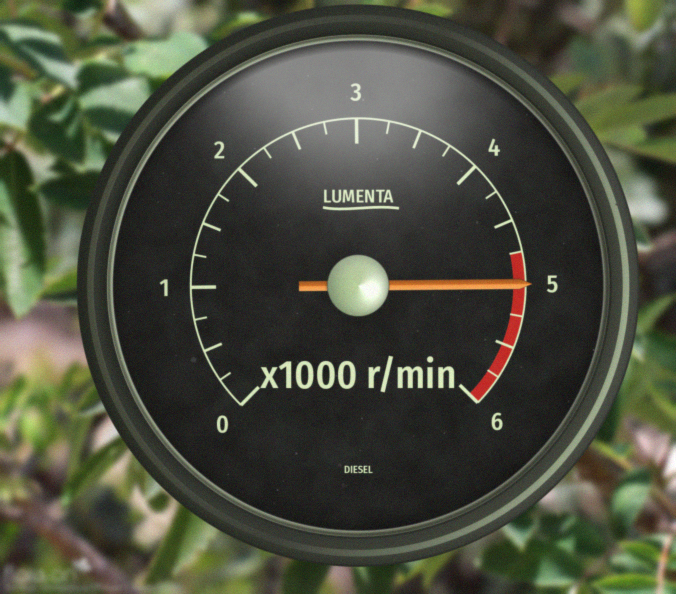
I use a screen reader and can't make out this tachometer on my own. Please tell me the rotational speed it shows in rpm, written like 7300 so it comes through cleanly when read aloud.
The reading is 5000
